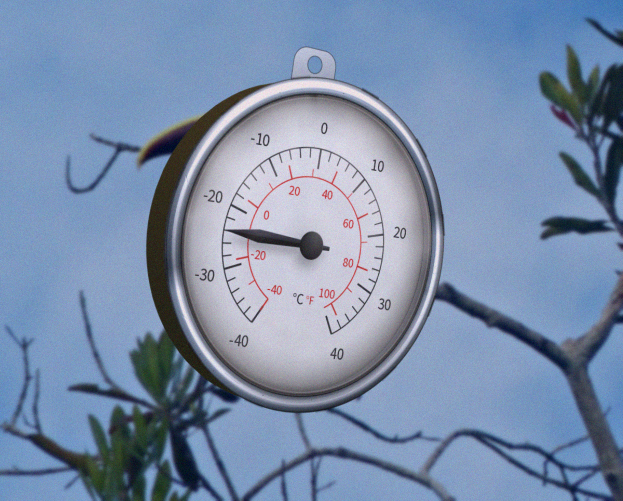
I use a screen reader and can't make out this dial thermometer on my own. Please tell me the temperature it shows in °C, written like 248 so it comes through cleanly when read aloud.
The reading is -24
